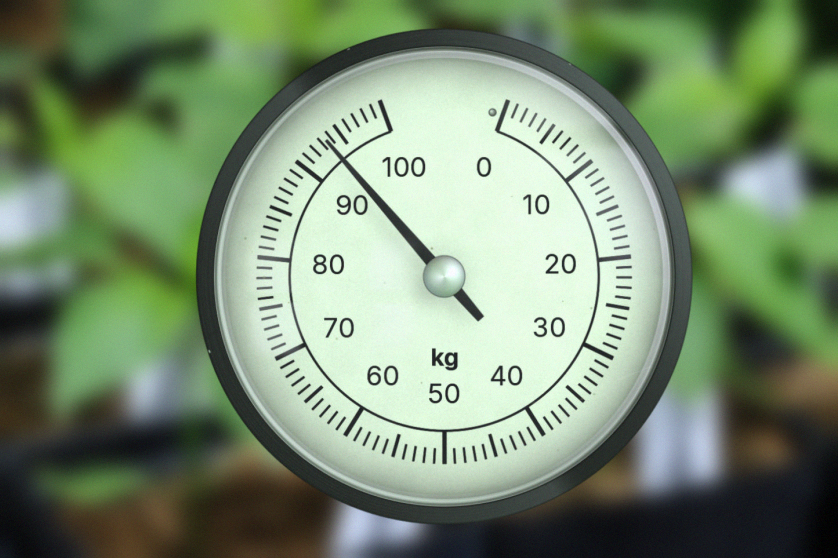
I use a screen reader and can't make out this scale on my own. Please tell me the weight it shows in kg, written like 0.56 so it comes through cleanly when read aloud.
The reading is 93.5
